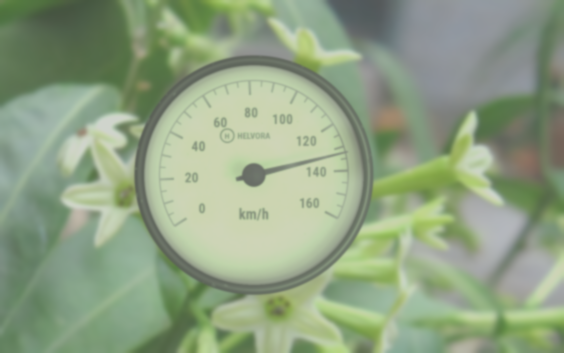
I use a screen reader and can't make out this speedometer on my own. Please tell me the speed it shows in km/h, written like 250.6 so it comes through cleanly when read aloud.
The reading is 132.5
